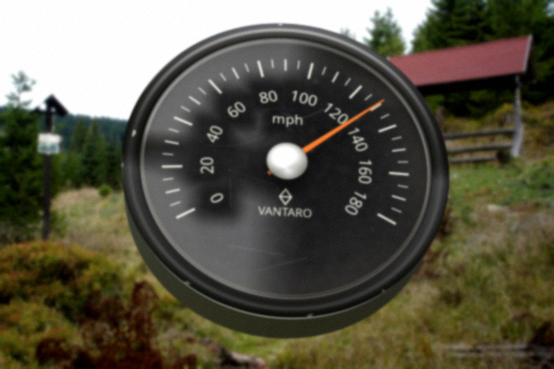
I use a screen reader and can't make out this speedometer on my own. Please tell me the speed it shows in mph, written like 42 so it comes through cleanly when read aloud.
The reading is 130
